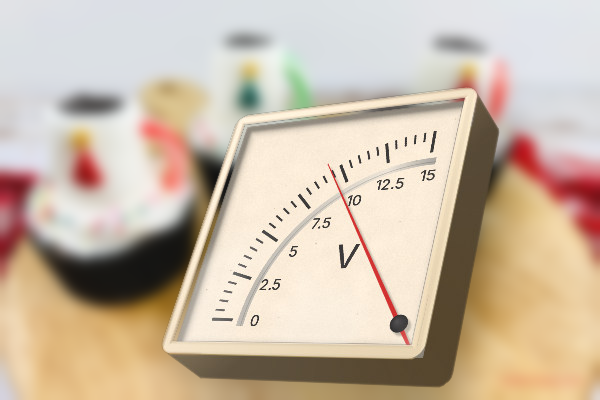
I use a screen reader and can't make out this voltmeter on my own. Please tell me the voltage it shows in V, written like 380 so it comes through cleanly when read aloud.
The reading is 9.5
